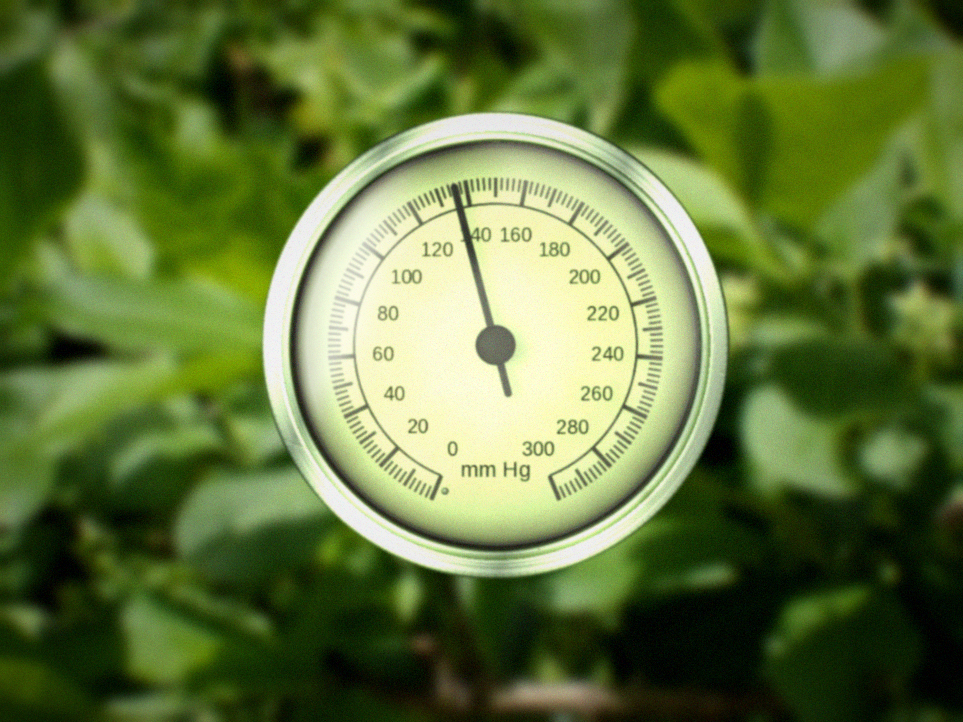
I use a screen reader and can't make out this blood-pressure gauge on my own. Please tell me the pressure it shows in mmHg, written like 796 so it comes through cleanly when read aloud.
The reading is 136
